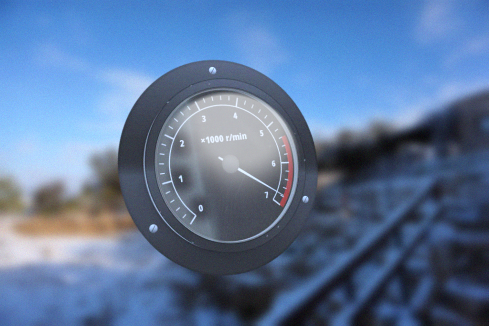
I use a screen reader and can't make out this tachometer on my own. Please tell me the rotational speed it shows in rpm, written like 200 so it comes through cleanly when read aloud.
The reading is 6800
